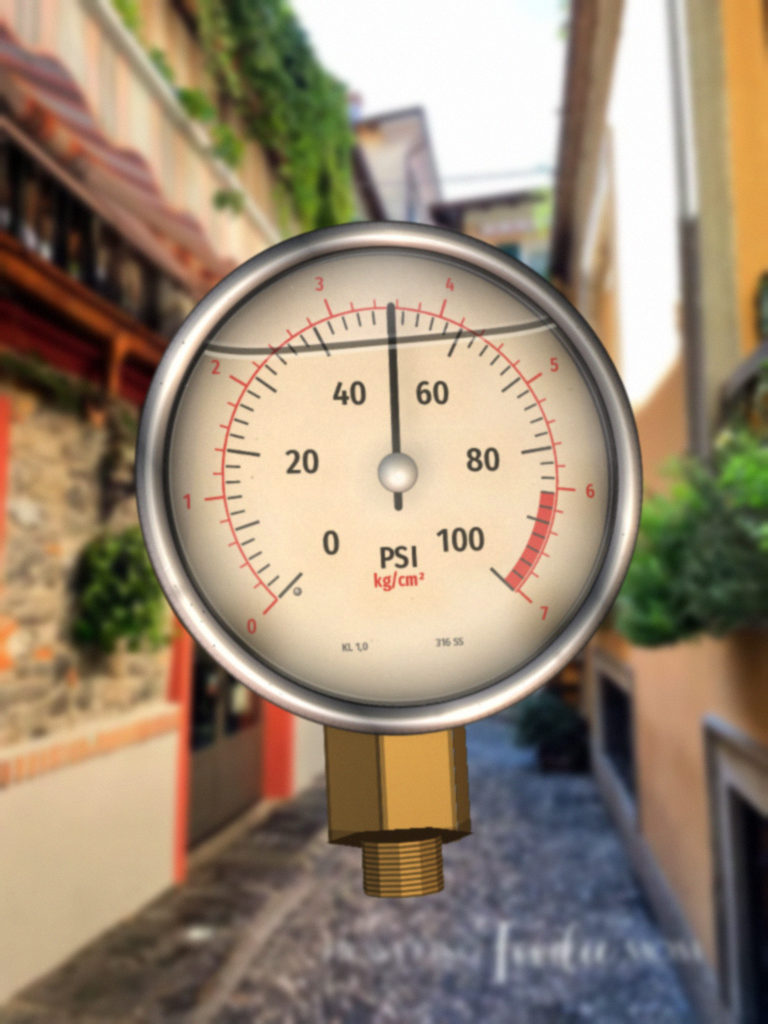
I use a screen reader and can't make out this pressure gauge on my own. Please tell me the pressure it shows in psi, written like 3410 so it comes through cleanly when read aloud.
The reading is 50
